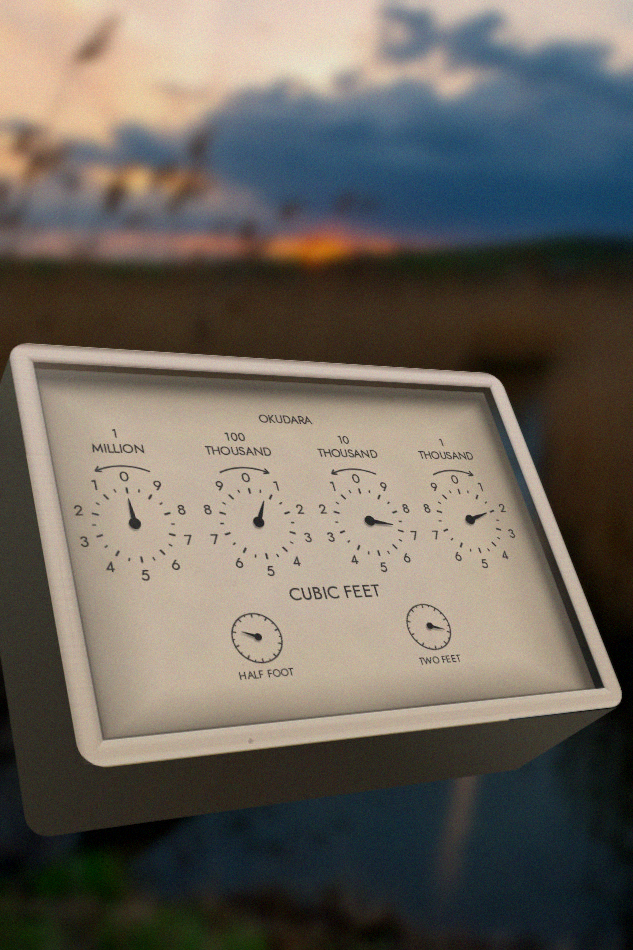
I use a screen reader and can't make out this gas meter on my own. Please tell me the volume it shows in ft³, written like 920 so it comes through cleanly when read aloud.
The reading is 7200
